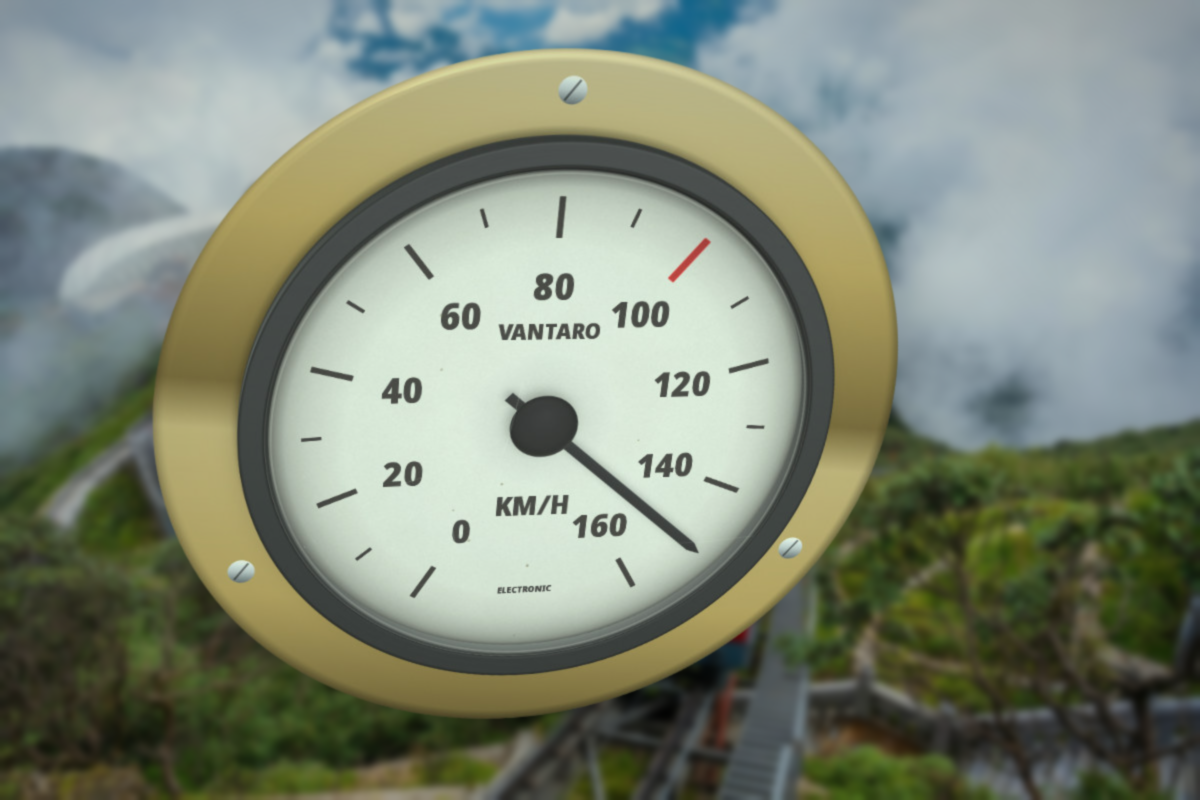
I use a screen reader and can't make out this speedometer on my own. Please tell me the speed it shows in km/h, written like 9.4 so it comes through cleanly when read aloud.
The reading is 150
